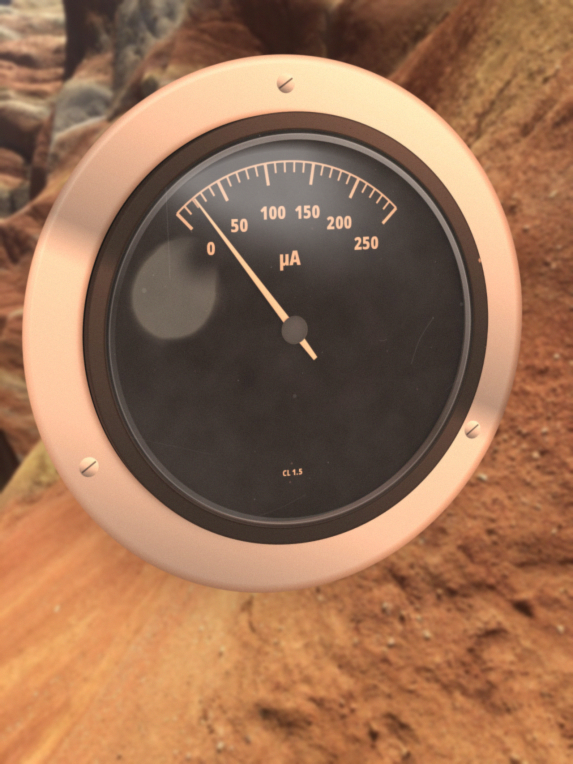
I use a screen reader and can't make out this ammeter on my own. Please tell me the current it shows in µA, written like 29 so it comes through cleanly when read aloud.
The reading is 20
